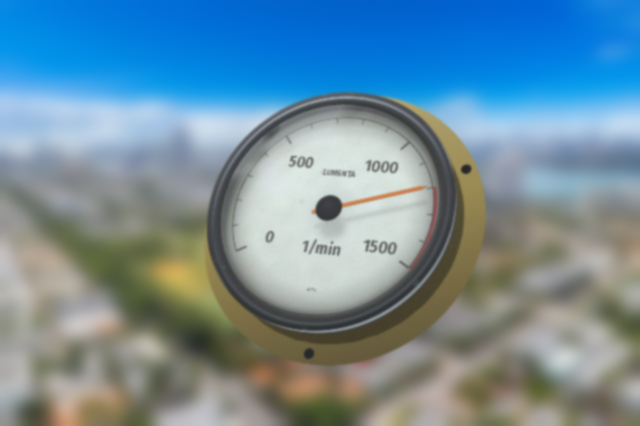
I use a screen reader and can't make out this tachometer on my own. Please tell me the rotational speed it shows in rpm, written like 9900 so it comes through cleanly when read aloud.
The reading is 1200
